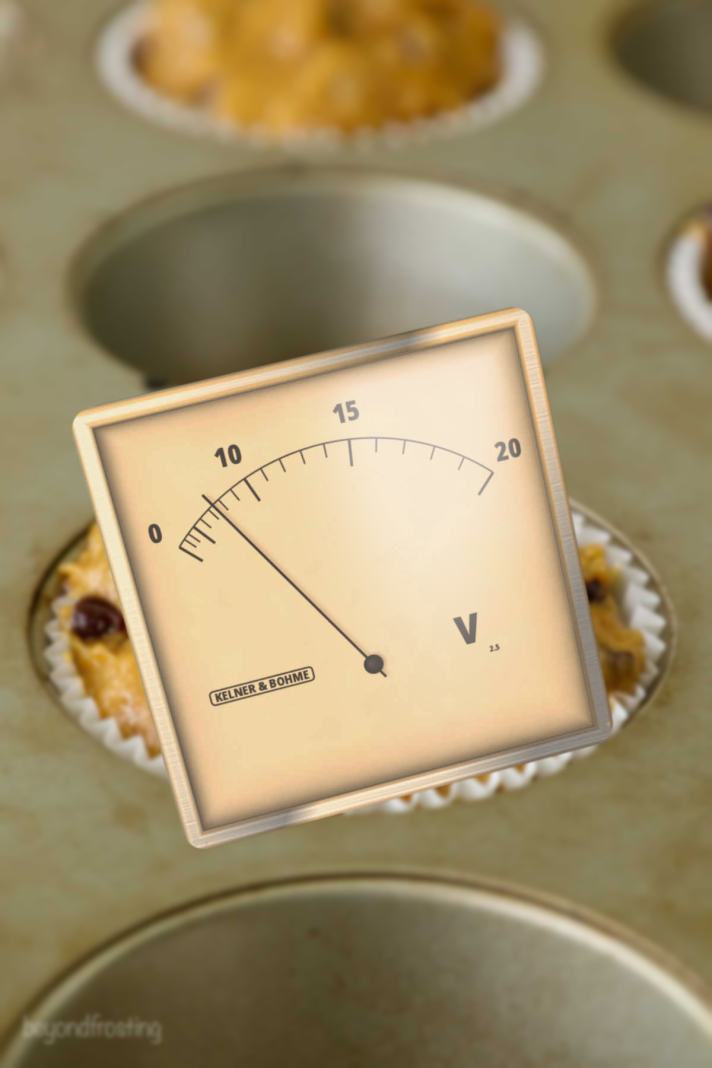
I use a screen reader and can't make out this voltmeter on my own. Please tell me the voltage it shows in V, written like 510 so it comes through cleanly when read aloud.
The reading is 7.5
